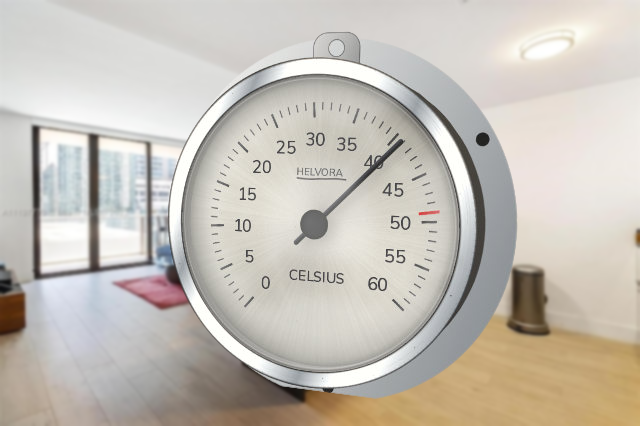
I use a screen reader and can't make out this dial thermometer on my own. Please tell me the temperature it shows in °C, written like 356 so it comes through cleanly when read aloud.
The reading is 41
